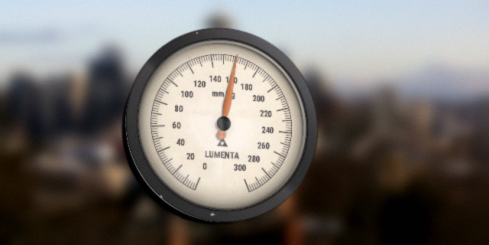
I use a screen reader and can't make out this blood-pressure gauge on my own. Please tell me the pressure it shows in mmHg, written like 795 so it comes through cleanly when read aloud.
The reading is 160
